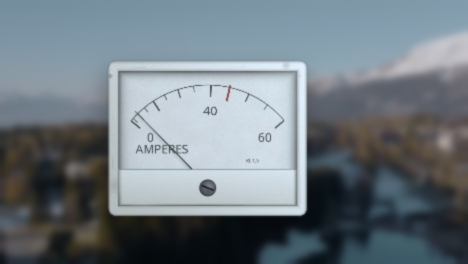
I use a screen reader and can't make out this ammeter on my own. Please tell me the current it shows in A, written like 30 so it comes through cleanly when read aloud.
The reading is 10
